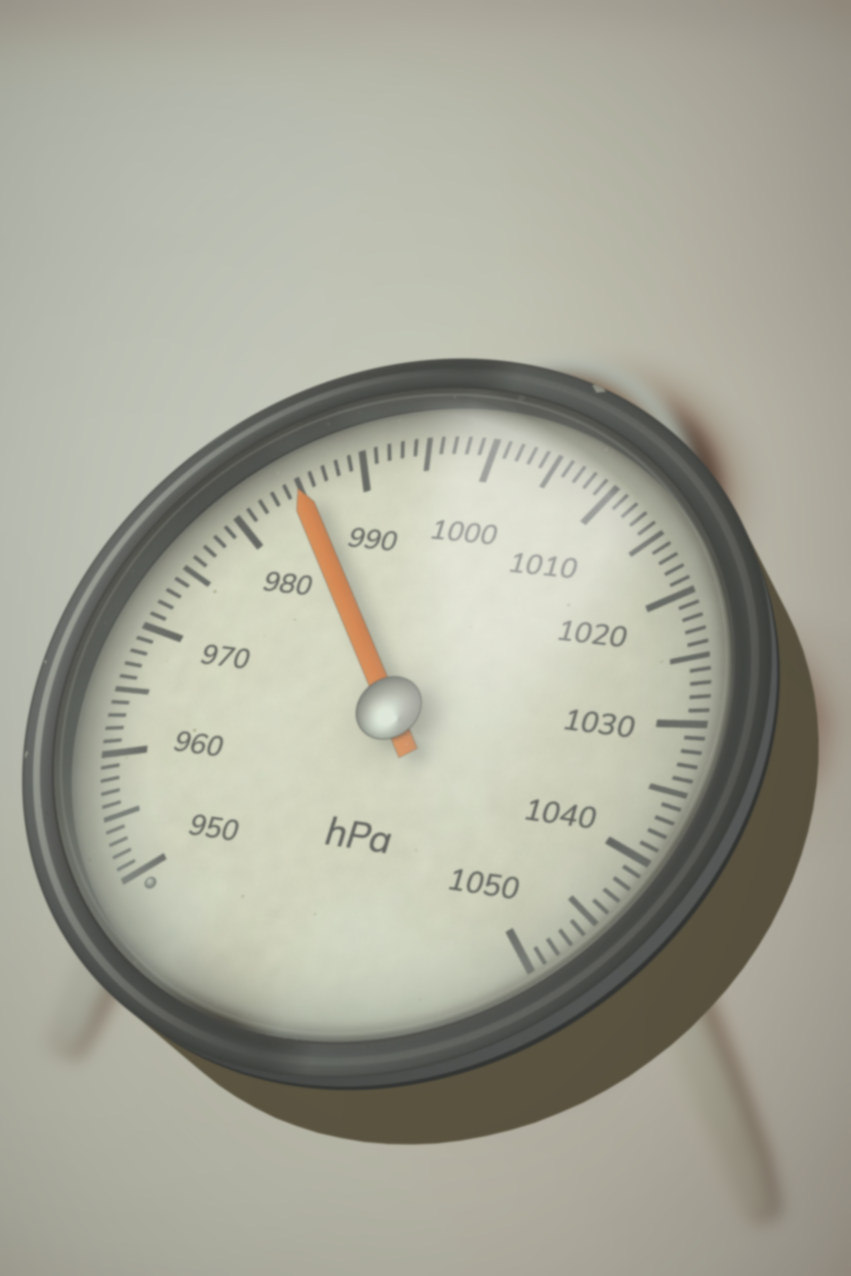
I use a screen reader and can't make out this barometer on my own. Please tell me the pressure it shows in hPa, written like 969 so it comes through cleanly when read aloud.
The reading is 985
